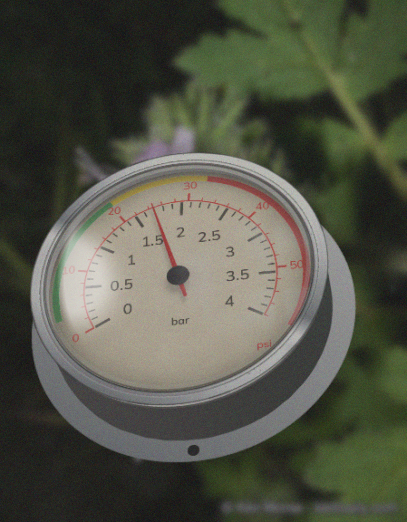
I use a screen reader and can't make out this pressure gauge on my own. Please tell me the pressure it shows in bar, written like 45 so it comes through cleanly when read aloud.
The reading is 1.7
